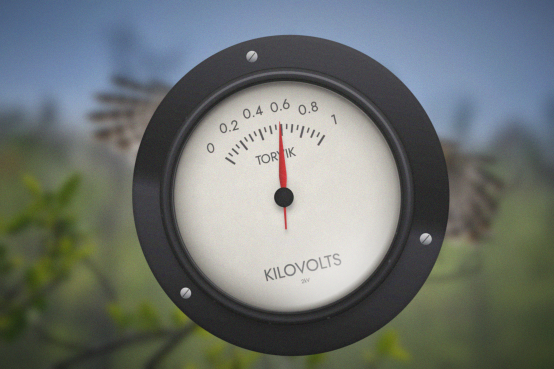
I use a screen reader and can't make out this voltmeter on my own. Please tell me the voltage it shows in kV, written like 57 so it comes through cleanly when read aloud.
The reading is 0.6
